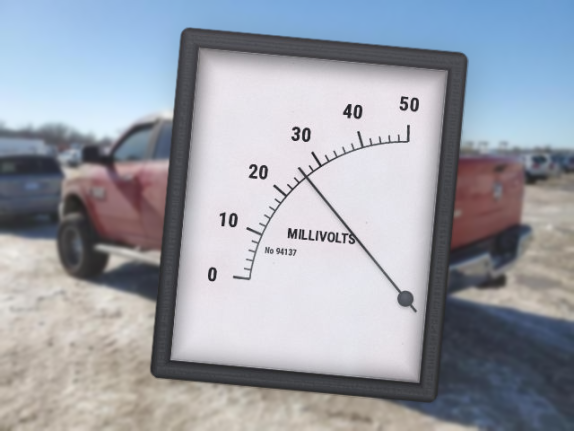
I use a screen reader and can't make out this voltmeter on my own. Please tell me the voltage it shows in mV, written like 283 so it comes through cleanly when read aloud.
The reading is 26
